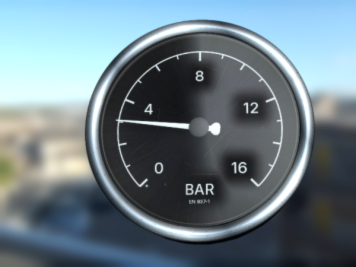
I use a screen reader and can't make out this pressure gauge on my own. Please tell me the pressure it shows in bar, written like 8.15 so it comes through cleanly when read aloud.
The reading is 3
